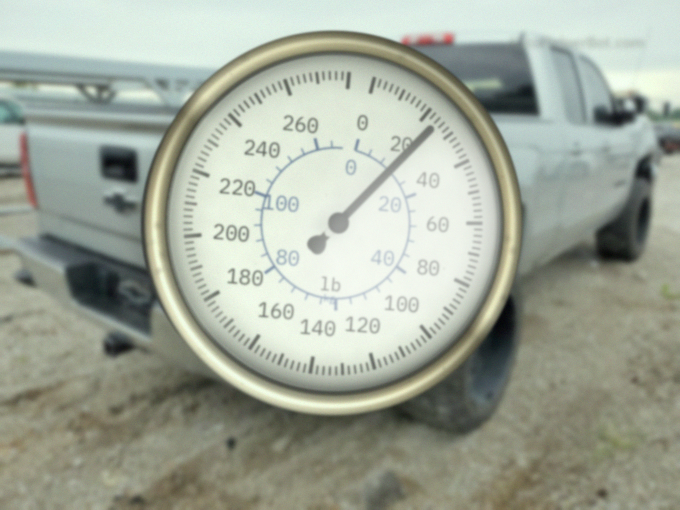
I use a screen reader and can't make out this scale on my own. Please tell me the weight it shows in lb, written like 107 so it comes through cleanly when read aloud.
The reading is 24
